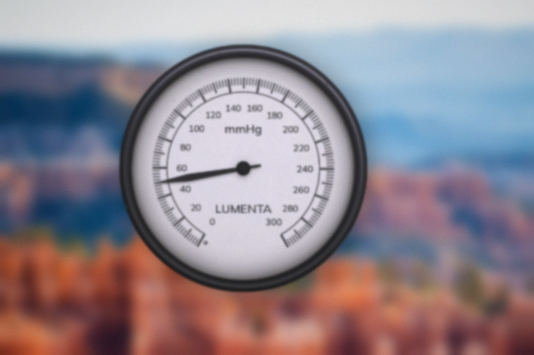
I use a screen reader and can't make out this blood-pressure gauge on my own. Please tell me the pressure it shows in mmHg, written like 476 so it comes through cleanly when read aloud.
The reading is 50
